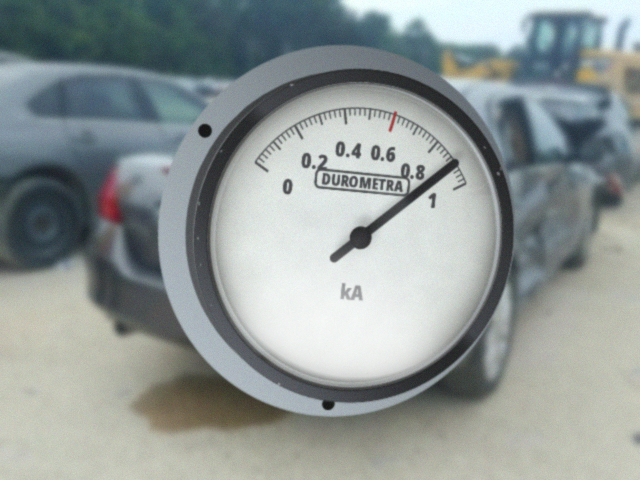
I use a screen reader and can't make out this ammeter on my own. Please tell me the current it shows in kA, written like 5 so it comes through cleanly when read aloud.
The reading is 0.9
